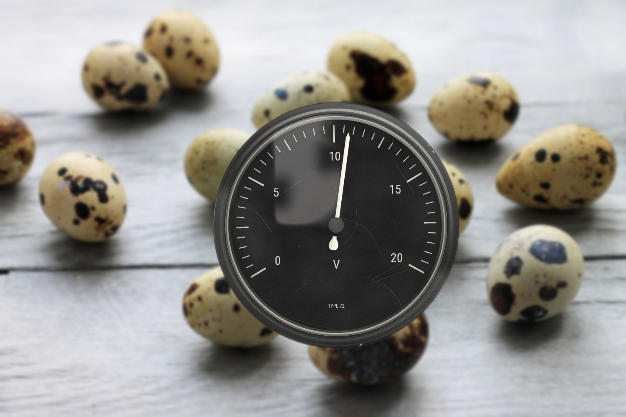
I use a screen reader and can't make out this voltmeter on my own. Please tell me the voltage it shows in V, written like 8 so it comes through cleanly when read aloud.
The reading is 10.75
